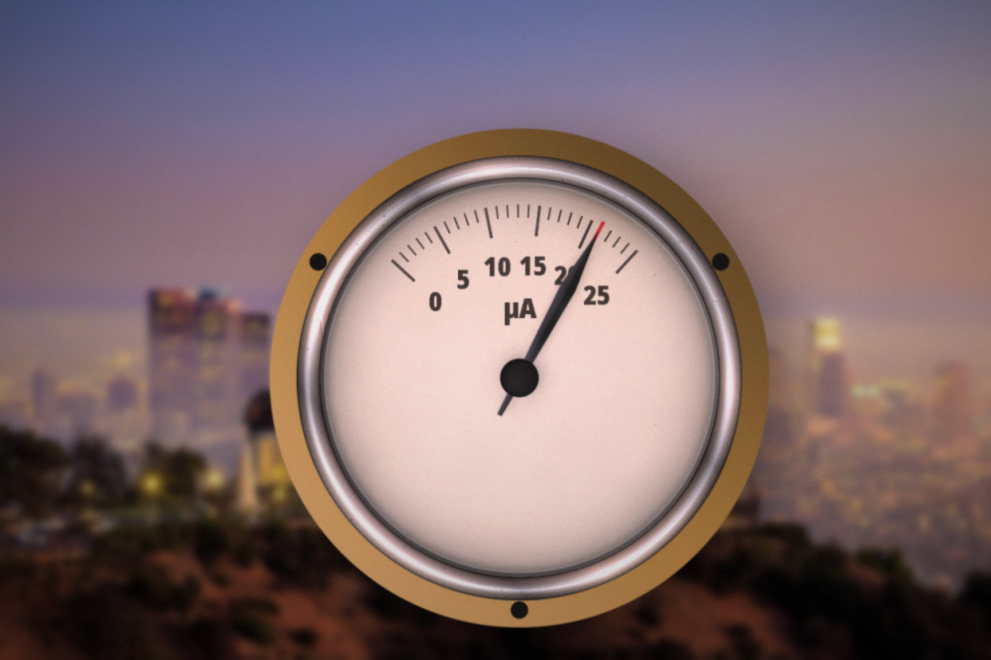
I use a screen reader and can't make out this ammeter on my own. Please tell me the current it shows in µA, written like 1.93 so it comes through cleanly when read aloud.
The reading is 21
